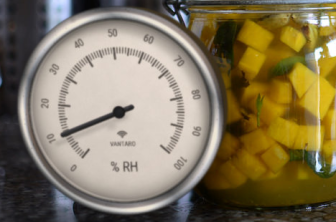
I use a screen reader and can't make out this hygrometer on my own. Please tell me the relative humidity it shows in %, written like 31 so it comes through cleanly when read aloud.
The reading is 10
